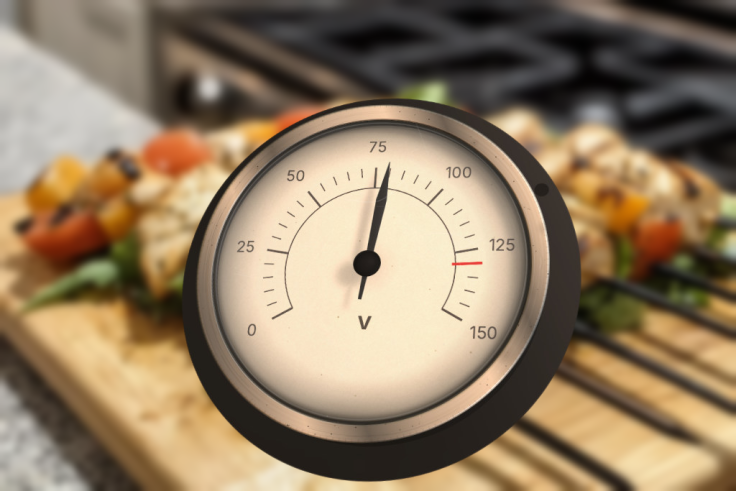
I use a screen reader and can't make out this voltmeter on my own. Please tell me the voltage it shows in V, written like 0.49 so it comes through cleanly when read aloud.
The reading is 80
